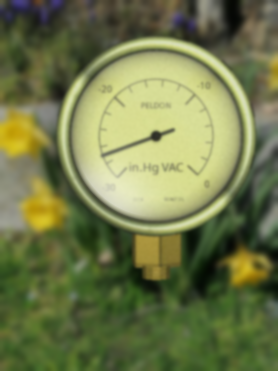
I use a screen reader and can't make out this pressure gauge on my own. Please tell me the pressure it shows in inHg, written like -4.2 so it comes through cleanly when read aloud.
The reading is -27
